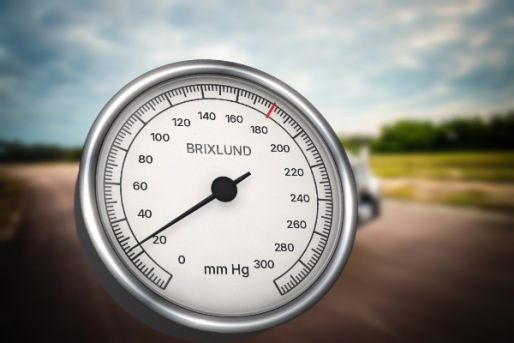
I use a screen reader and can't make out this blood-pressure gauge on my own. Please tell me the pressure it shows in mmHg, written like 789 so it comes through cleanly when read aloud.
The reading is 24
